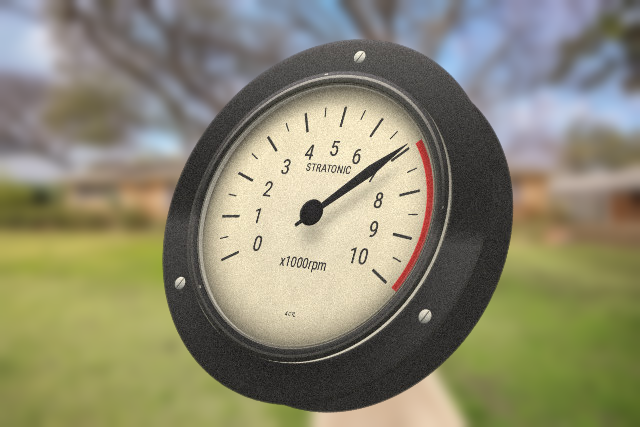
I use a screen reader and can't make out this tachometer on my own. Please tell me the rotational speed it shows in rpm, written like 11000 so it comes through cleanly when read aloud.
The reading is 7000
